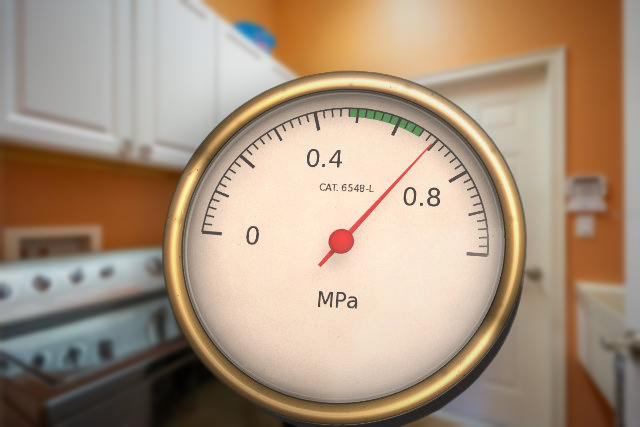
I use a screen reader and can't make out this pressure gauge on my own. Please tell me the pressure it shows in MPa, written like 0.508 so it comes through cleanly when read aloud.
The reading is 0.7
